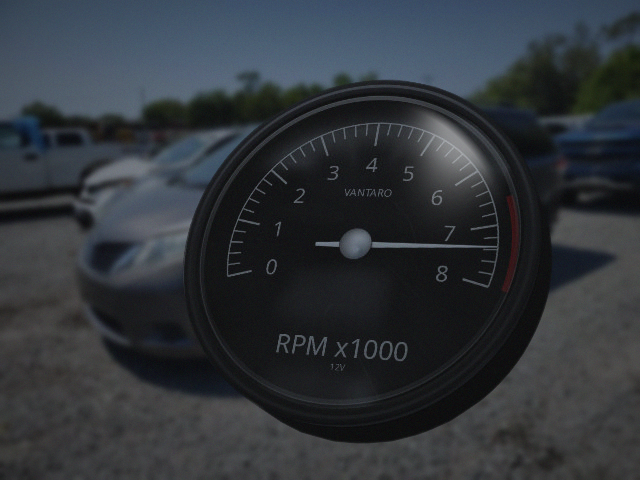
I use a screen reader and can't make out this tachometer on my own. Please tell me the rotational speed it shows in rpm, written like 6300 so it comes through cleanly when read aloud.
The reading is 7400
